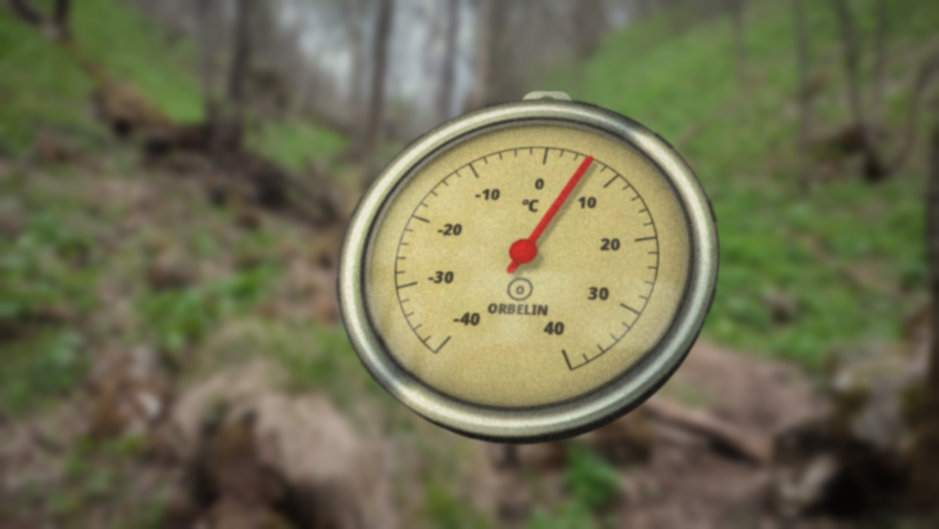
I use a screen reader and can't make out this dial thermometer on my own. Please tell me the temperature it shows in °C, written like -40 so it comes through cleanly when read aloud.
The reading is 6
